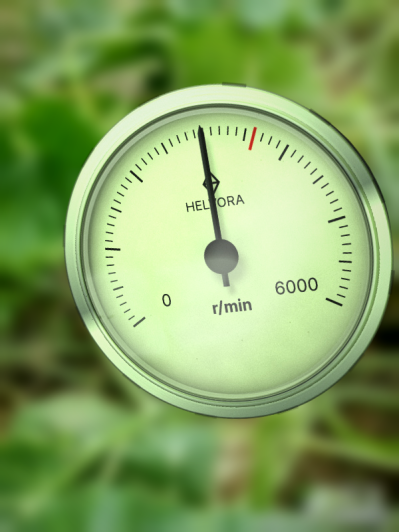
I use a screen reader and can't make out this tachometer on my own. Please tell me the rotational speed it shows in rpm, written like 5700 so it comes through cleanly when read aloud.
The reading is 3000
